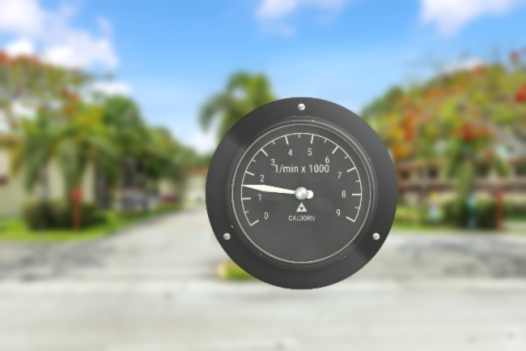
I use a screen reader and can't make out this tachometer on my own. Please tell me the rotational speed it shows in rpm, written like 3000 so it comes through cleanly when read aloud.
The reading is 1500
